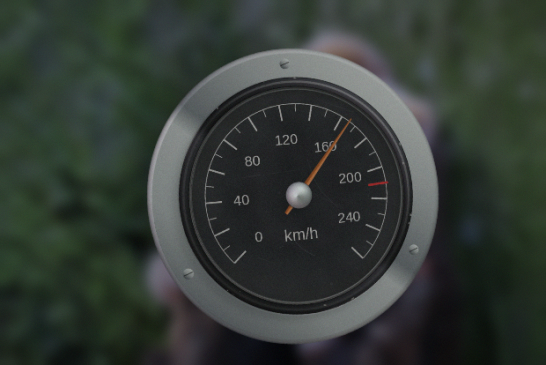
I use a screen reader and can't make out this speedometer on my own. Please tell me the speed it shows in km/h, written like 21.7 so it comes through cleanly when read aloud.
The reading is 165
